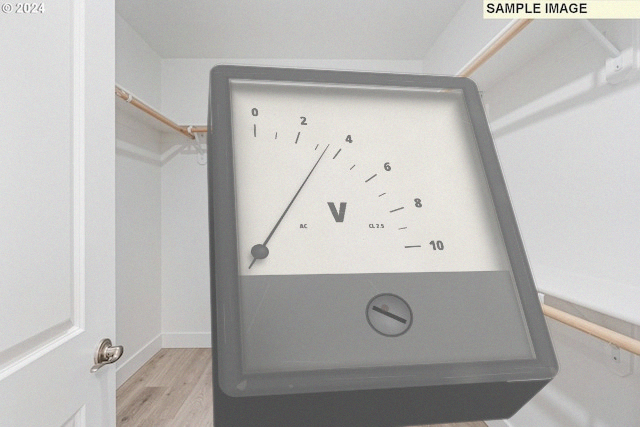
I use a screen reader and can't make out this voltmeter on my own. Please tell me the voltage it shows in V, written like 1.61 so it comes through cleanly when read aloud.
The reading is 3.5
